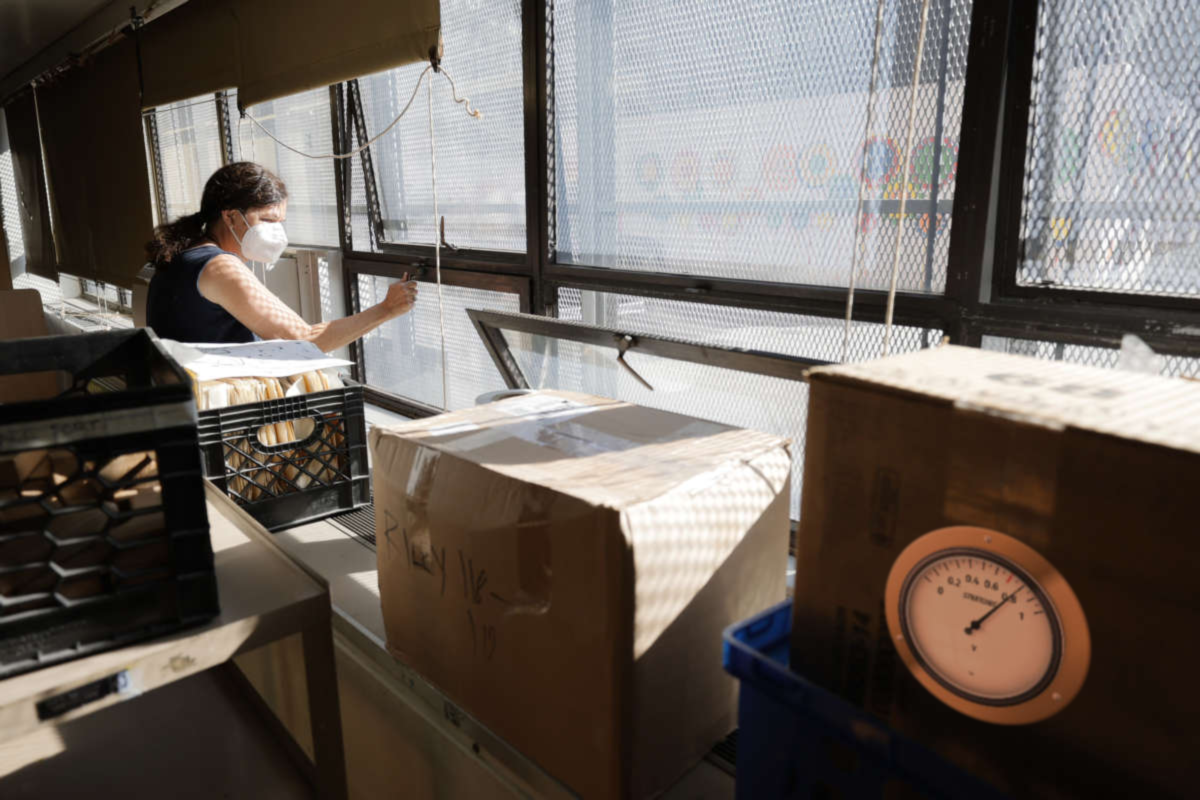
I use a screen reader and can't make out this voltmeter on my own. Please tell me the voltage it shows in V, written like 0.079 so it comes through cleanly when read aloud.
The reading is 0.8
